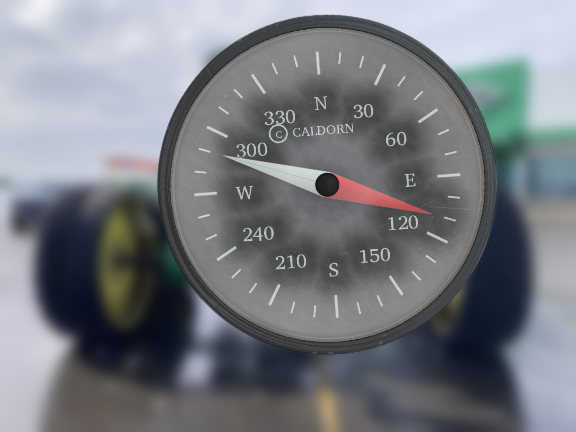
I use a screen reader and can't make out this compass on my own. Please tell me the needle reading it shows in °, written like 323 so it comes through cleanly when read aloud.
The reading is 110
